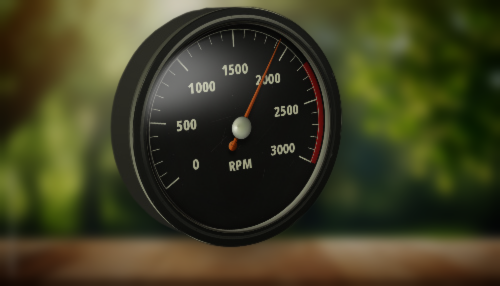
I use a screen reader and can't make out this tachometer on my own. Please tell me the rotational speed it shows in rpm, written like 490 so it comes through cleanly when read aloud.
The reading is 1900
